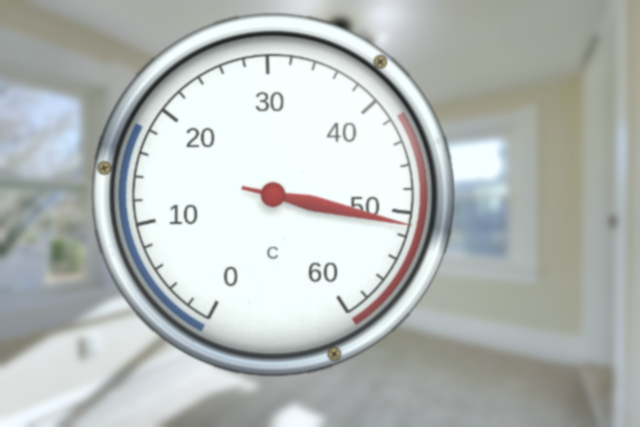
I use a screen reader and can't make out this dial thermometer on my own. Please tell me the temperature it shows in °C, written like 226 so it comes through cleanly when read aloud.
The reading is 51
